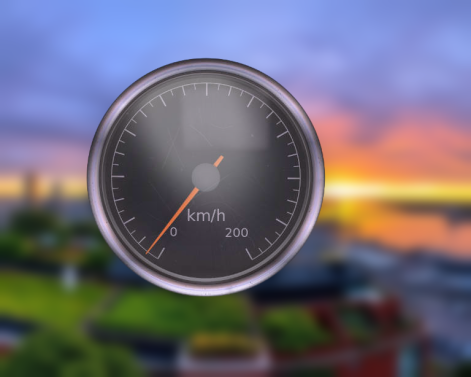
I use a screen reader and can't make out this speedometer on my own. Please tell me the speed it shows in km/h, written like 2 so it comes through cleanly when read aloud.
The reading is 5
